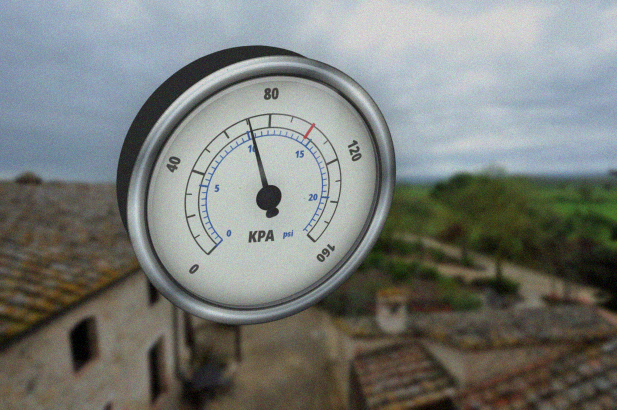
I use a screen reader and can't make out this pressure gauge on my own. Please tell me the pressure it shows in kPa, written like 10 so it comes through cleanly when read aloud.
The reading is 70
